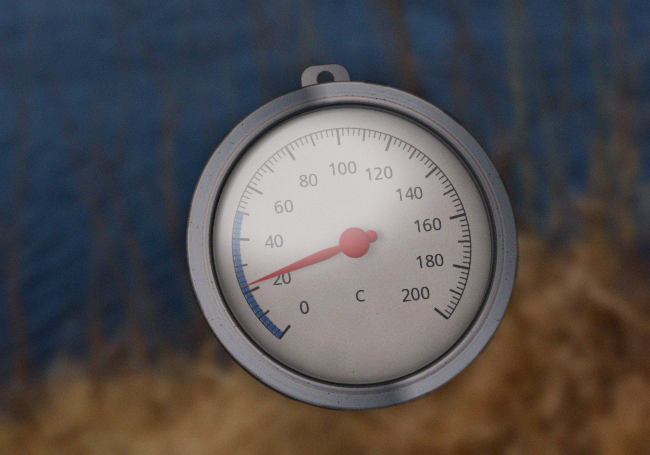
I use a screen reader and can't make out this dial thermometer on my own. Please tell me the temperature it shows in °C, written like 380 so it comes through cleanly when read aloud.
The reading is 22
